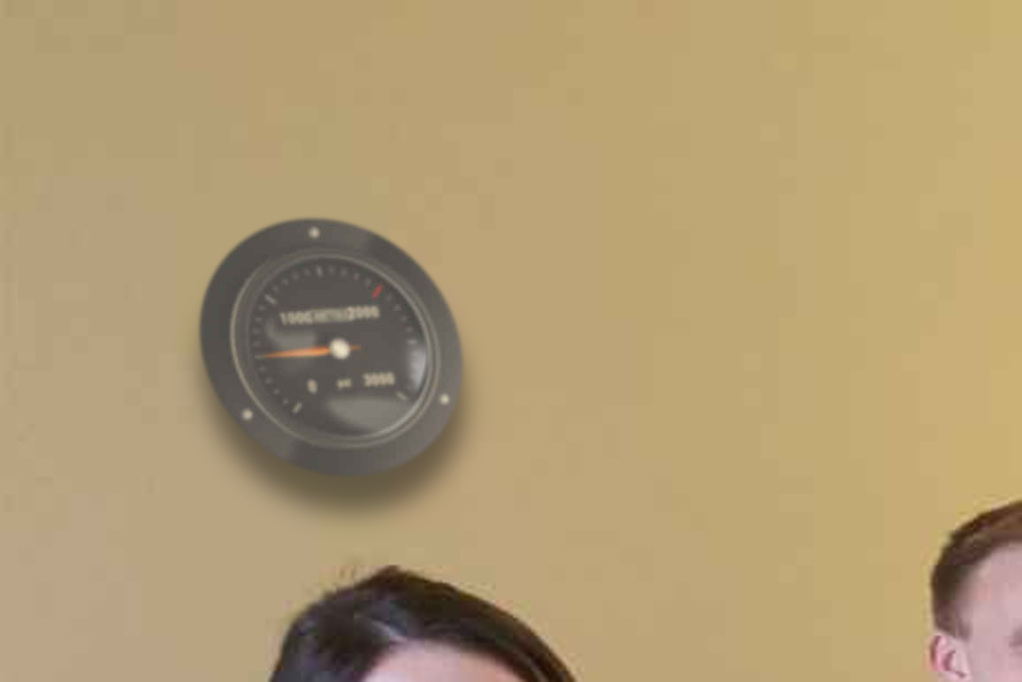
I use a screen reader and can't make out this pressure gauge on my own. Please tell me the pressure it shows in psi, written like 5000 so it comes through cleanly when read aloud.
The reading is 500
